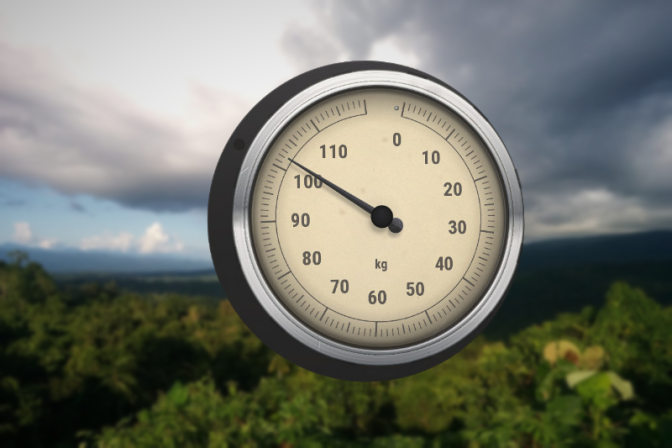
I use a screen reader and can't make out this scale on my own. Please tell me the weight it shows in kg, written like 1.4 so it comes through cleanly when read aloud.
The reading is 102
